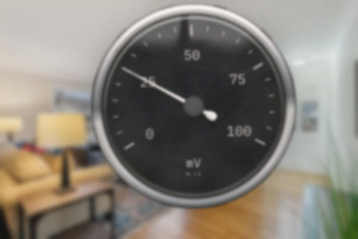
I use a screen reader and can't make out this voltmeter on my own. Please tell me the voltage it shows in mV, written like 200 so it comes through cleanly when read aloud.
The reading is 25
